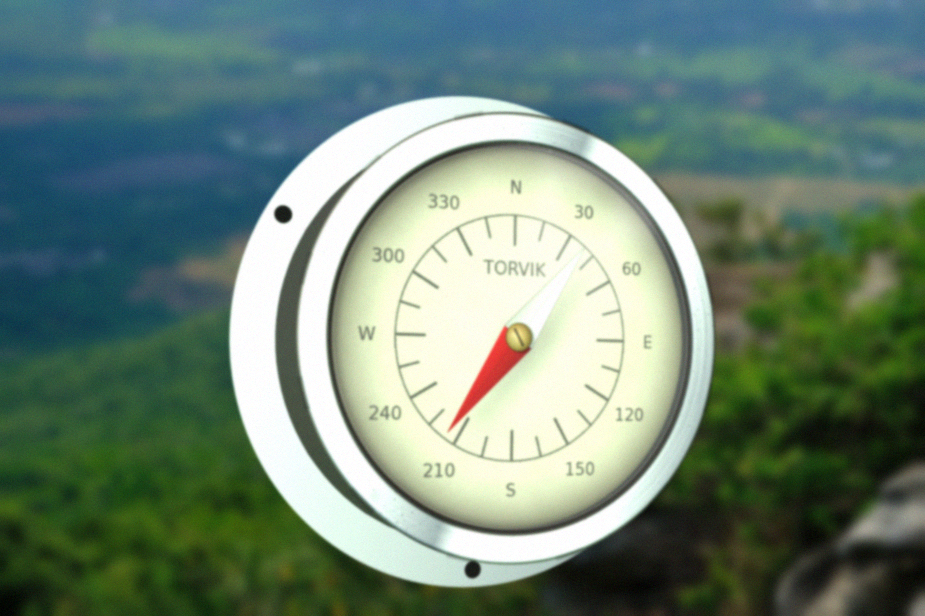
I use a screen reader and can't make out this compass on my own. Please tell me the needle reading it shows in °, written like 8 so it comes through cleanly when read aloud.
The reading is 217.5
